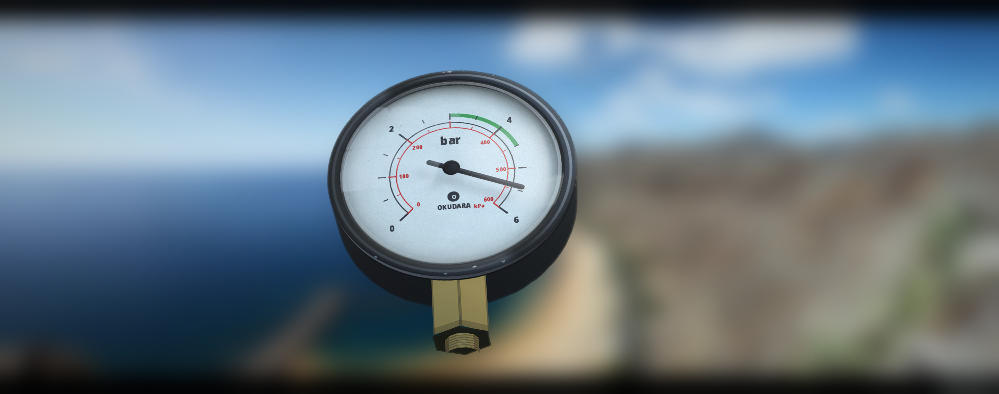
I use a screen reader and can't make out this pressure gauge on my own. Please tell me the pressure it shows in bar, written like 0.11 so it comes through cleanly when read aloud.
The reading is 5.5
